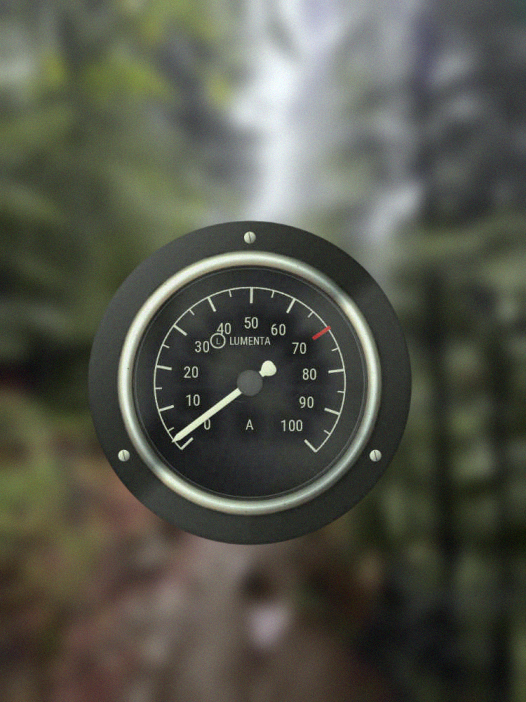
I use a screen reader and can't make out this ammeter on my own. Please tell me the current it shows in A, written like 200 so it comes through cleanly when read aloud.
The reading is 2.5
